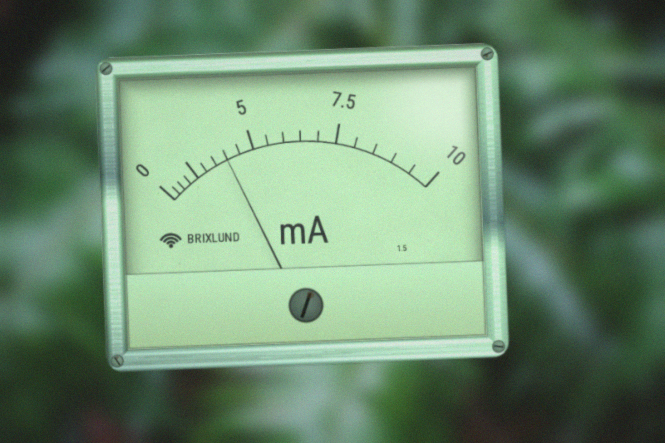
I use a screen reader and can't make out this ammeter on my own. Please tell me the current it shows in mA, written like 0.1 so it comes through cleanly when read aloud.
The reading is 4
